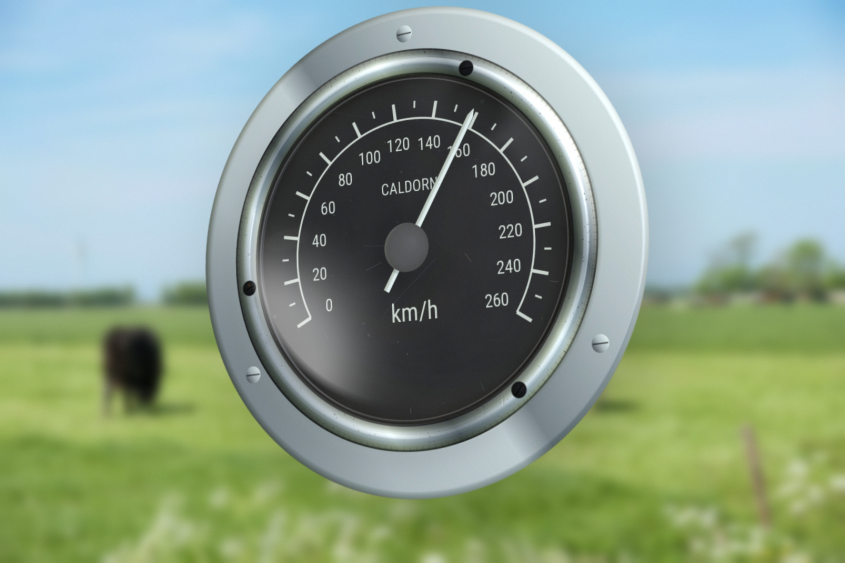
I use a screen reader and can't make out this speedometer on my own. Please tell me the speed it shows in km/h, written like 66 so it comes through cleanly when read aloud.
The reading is 160
